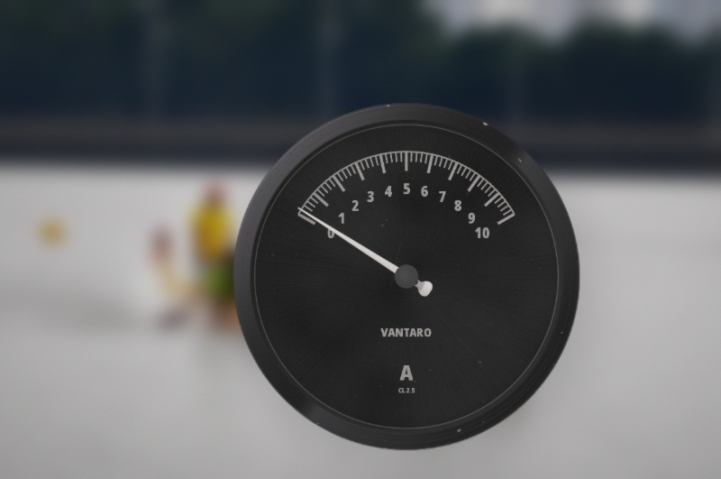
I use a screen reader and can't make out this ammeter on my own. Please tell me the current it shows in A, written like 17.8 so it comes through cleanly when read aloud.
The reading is 0.2
